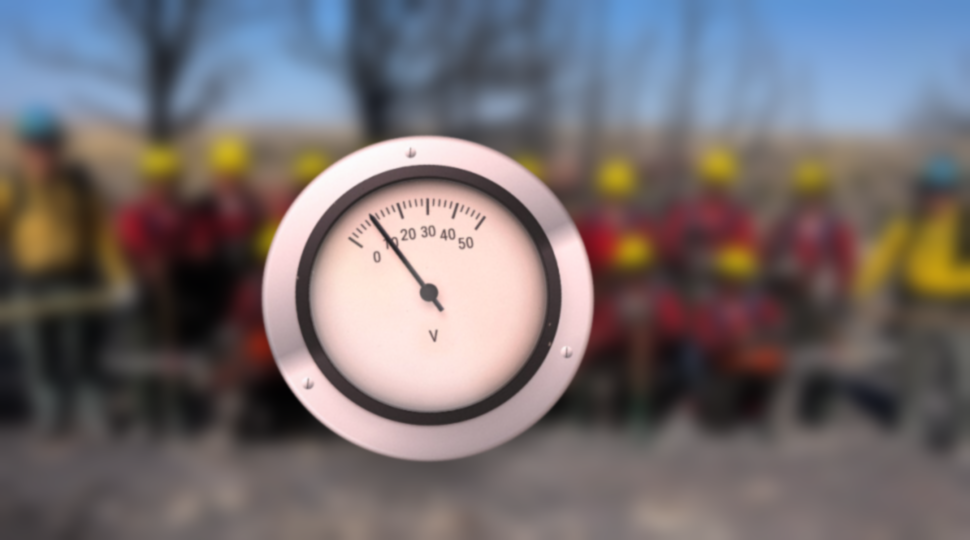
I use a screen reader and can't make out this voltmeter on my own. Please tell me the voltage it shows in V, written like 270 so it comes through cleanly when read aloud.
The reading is 10
